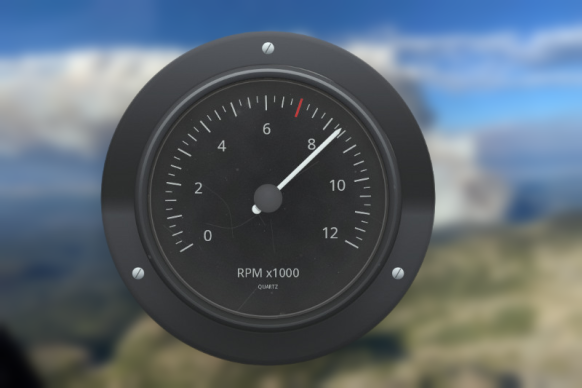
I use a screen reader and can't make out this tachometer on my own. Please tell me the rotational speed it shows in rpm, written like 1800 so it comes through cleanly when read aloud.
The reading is 8375
